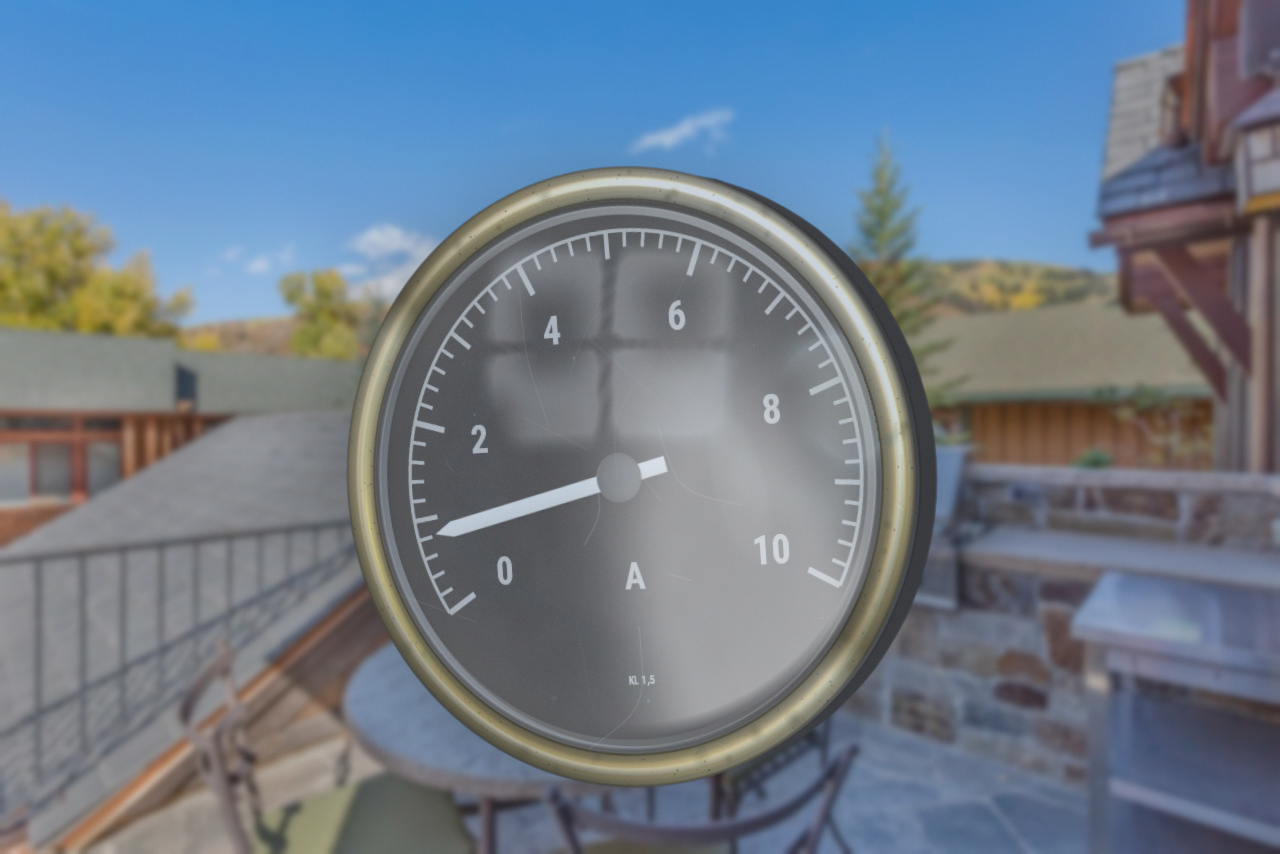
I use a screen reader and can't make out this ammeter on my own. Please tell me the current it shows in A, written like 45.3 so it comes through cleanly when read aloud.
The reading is 0.8
